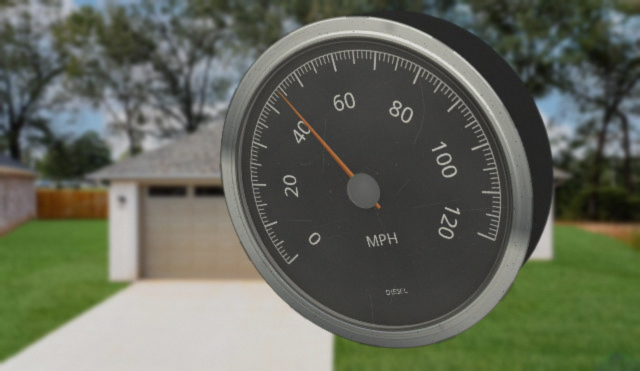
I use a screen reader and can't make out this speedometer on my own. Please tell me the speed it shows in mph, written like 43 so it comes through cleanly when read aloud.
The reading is 45
